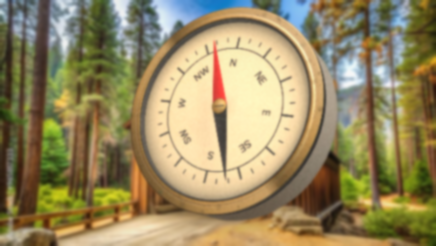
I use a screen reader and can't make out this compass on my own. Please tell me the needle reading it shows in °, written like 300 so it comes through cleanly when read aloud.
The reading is 340
